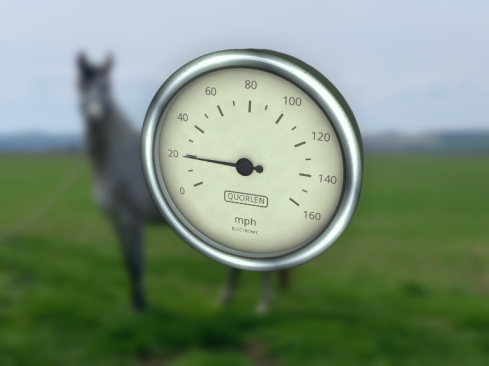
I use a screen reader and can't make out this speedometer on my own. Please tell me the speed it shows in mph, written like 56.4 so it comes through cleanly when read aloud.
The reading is 20
